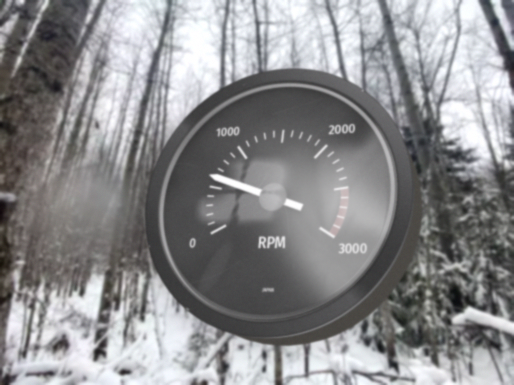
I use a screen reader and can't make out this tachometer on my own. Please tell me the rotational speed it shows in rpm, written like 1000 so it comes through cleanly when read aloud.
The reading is 600
